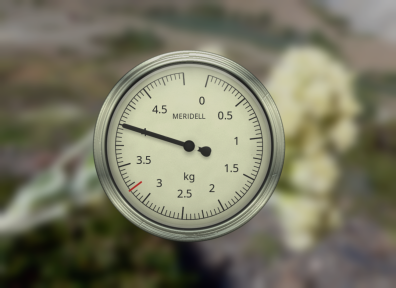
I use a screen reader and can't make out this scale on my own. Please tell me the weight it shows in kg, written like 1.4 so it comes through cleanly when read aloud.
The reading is 4
